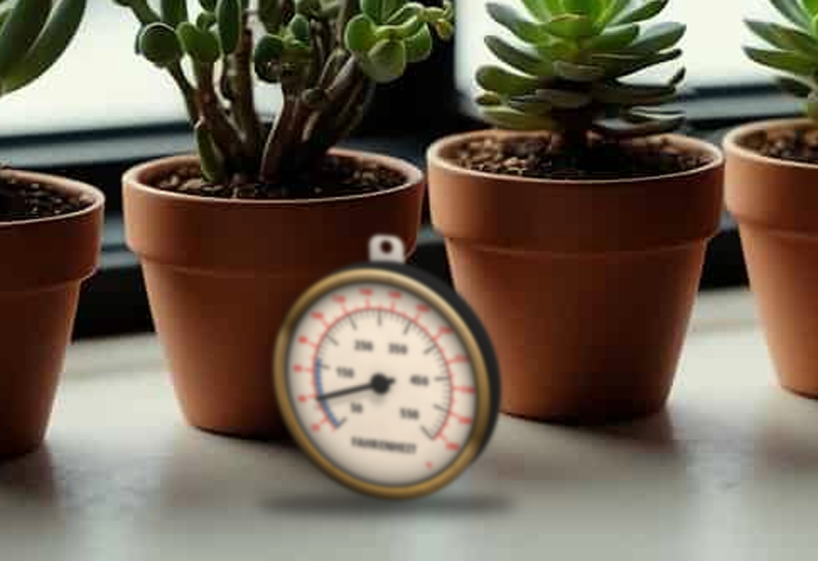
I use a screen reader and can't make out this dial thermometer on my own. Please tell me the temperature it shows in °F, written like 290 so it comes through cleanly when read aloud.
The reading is 100
